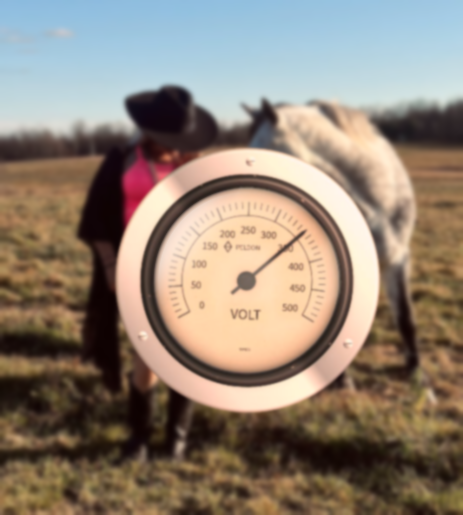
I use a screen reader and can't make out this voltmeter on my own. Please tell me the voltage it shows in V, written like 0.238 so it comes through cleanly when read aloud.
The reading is 350
